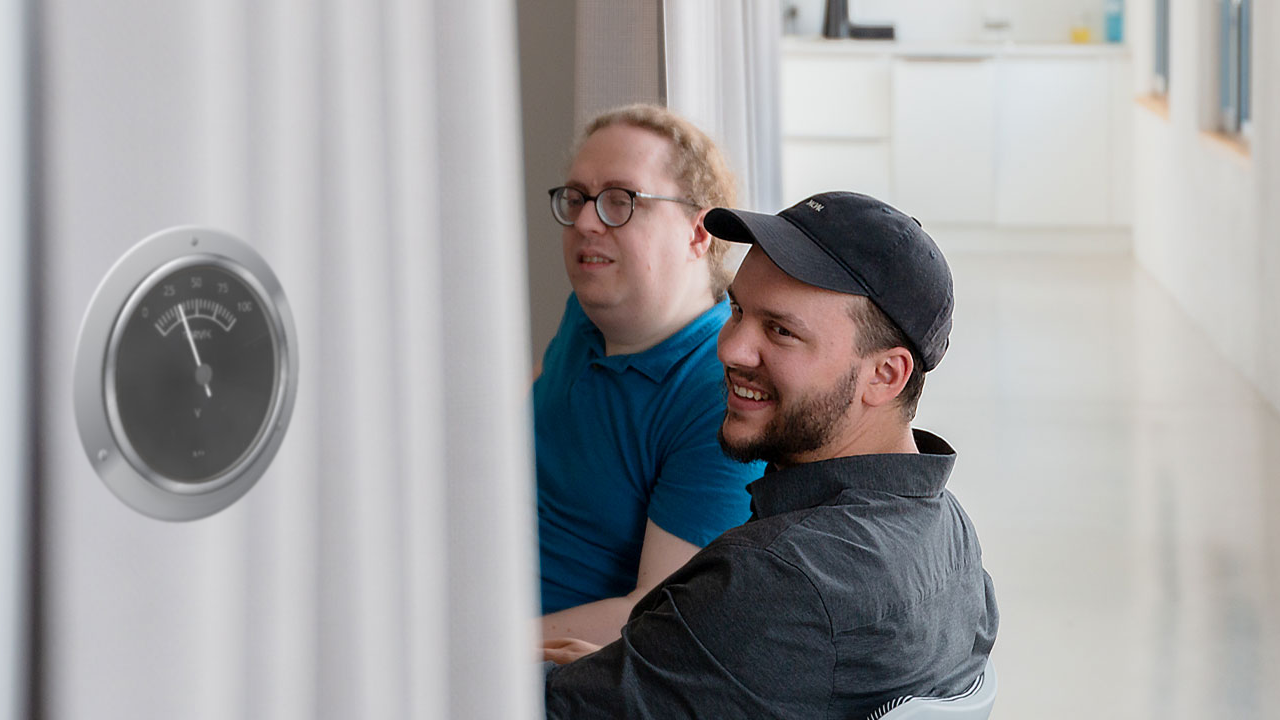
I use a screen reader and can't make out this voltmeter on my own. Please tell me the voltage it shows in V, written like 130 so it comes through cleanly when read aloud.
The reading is 25
